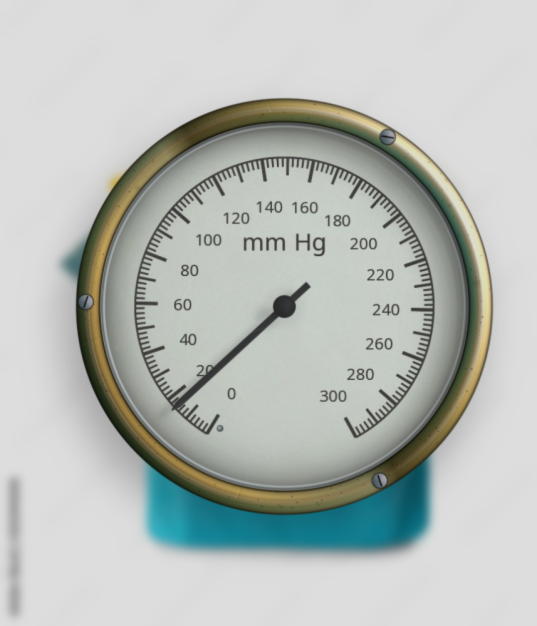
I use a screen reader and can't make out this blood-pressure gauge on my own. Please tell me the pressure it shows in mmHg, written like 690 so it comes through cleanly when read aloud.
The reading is 16
